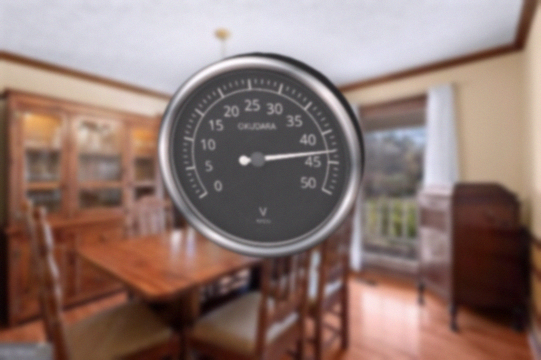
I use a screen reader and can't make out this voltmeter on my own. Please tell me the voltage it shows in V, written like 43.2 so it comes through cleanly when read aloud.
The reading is 43
